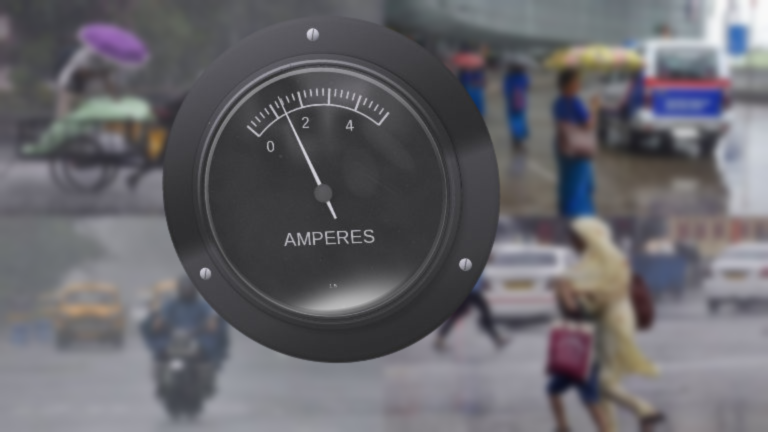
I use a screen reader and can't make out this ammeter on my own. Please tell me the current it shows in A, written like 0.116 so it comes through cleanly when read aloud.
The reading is 1.4
